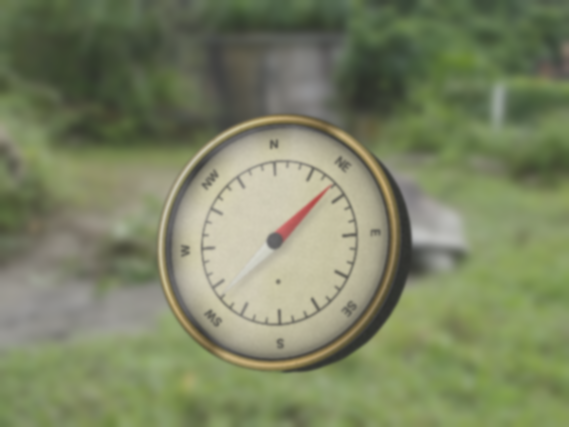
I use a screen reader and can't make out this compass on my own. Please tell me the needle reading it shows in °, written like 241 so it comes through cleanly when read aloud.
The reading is 50
